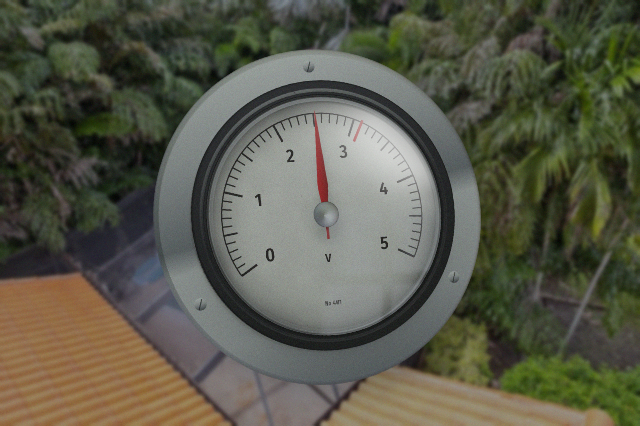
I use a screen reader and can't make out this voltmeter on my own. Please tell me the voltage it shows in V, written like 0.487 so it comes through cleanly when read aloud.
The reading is 2.5
